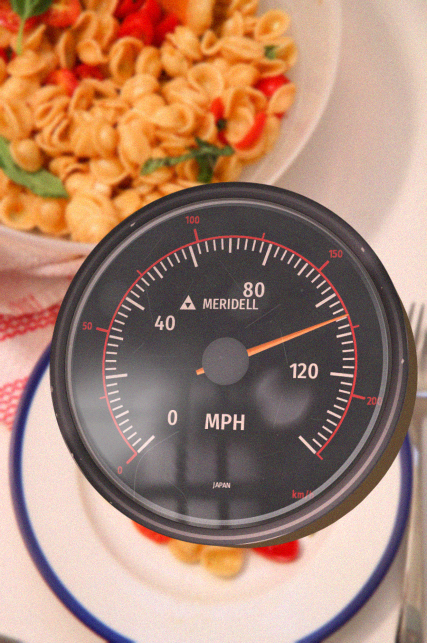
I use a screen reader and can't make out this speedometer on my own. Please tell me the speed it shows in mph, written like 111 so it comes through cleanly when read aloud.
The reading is 106
